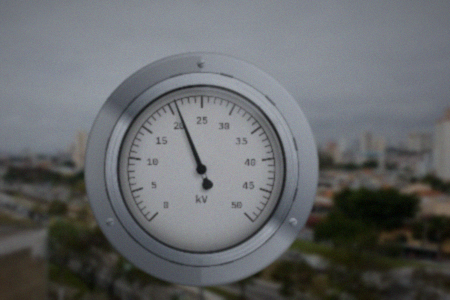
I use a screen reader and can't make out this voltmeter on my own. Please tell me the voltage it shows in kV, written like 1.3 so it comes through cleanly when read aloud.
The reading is 21
